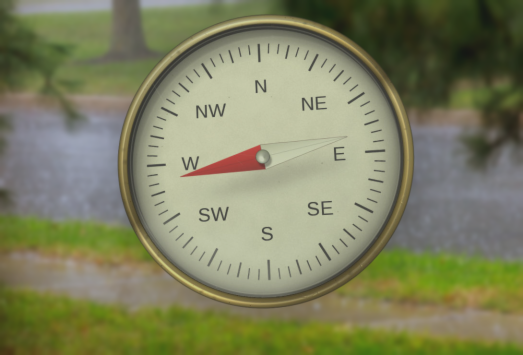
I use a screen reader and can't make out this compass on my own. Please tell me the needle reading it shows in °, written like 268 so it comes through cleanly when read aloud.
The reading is 260
